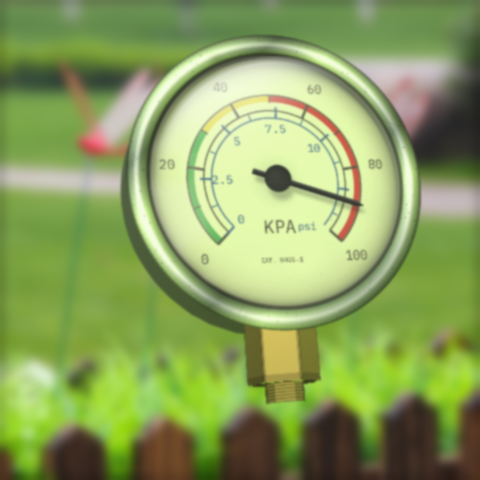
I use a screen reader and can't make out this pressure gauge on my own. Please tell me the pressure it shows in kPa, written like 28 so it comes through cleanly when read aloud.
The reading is 90
